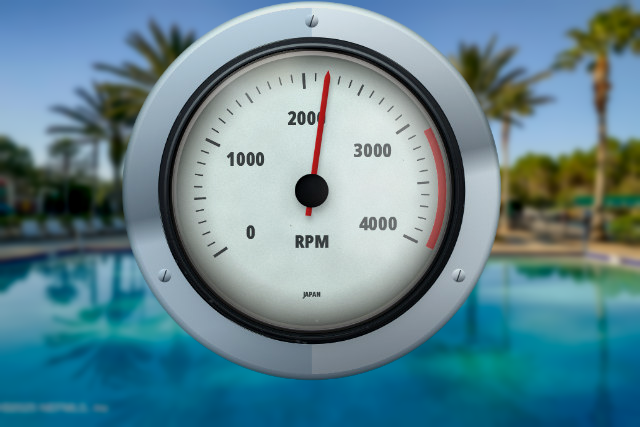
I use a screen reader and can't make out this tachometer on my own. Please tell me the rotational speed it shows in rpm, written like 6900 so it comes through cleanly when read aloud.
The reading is 2200
